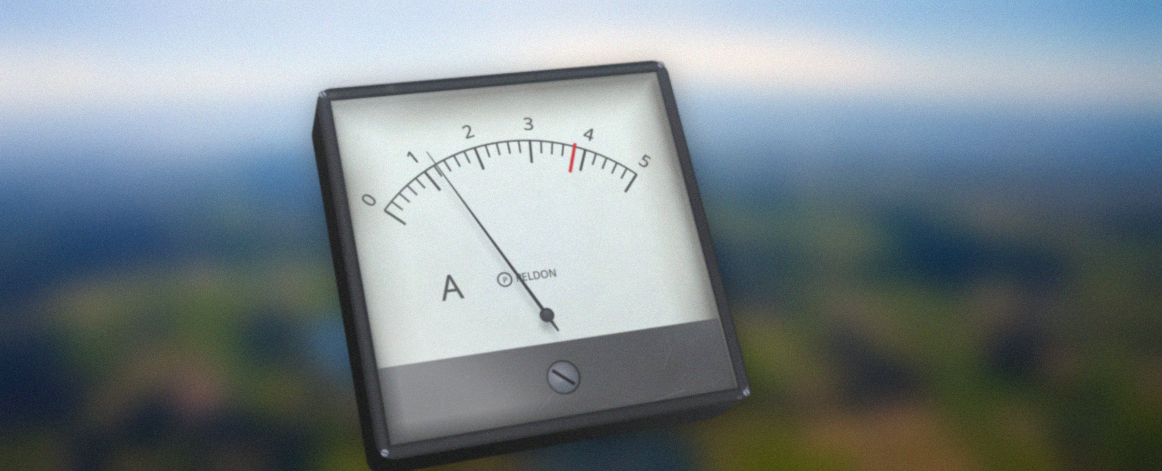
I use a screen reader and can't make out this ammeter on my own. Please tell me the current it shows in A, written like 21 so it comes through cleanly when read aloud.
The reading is 1.2
